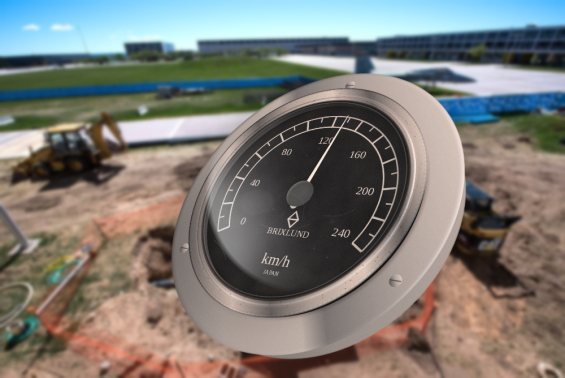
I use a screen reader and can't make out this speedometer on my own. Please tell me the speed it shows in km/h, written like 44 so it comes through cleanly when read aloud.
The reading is 130
